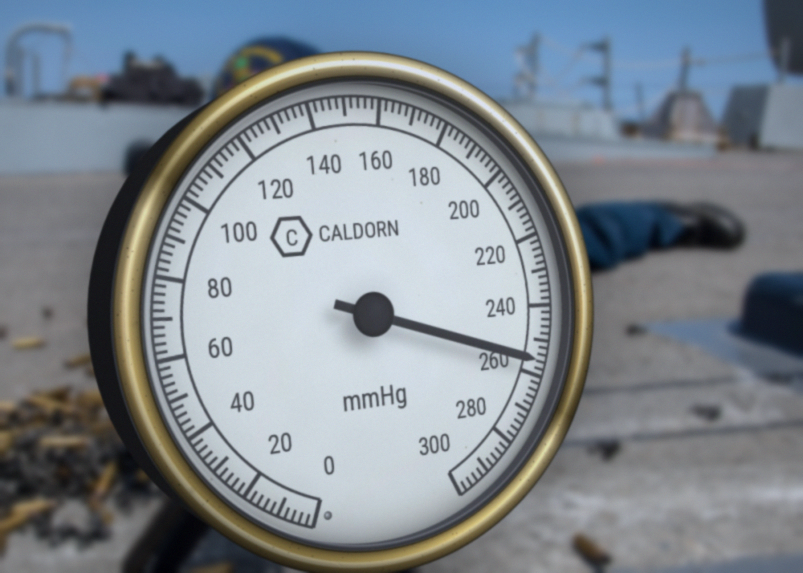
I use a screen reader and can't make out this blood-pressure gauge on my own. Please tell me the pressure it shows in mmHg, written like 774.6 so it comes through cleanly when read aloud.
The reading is 256
